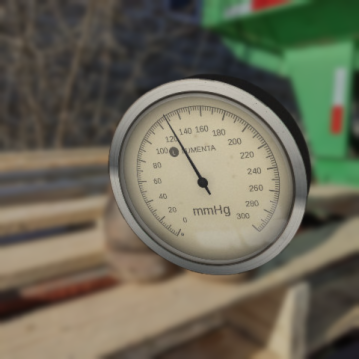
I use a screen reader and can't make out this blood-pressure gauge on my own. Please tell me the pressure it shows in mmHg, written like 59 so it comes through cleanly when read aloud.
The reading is 130
